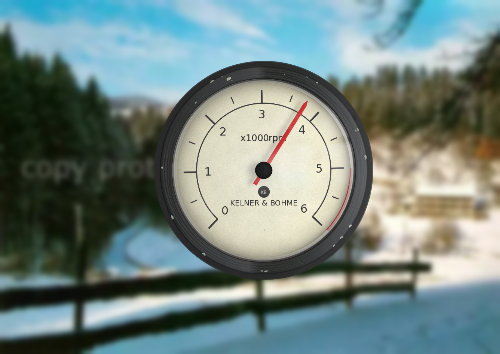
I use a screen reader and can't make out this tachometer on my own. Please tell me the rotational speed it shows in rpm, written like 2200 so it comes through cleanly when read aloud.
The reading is 3750
